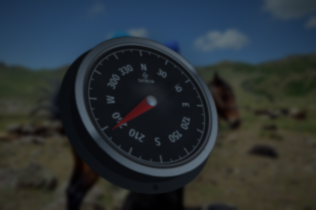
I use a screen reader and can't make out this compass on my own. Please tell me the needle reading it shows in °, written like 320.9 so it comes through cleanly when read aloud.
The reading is 235
